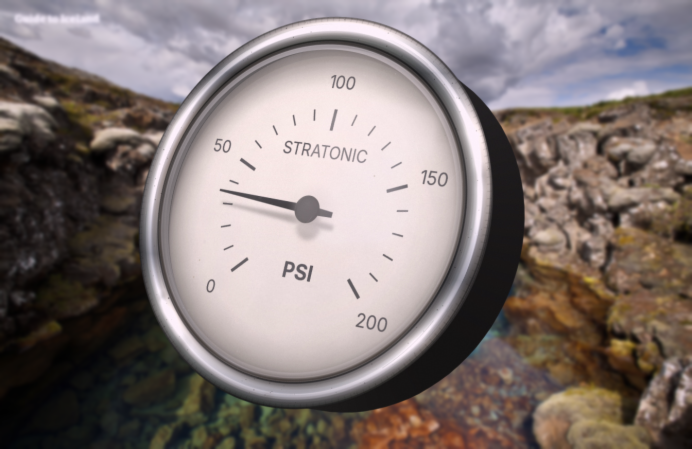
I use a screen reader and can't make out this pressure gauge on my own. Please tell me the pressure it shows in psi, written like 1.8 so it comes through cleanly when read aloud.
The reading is 35
